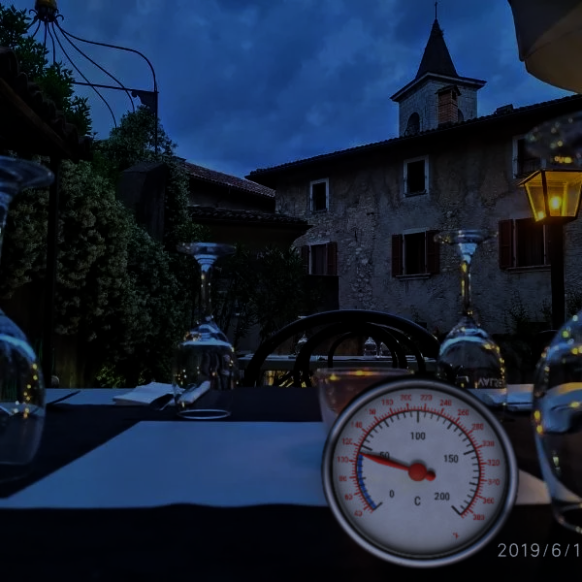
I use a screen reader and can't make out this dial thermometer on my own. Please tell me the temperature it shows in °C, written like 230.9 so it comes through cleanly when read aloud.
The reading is 45
